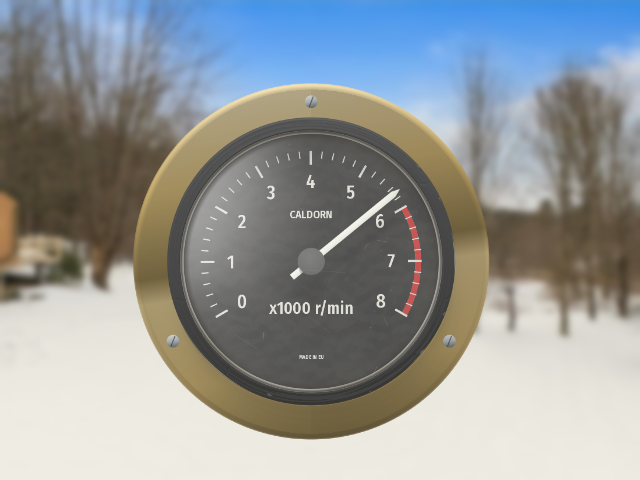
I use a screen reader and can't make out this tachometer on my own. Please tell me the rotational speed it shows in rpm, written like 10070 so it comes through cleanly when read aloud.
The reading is 5700
